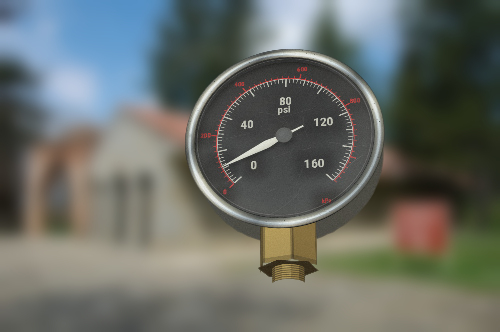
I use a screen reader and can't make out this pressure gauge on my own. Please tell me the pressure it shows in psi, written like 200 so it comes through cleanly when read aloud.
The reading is 10
